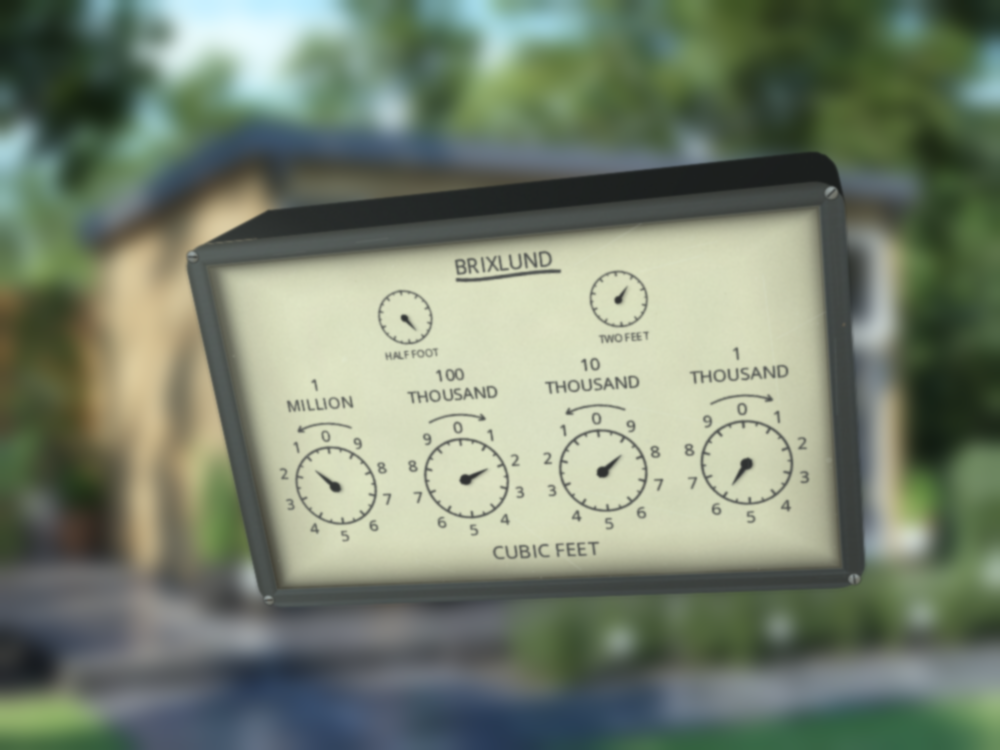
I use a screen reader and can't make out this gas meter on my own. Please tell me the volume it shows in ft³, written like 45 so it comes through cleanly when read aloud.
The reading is 118600
